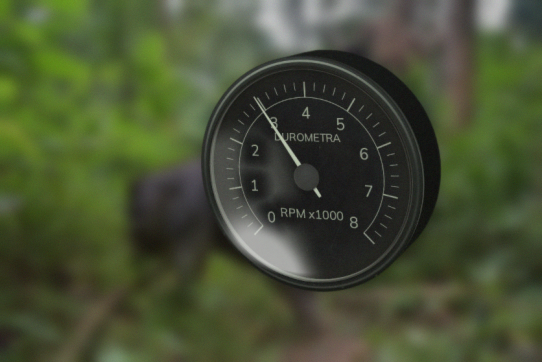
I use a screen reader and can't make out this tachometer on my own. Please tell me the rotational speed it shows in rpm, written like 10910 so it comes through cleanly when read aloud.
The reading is 3000
